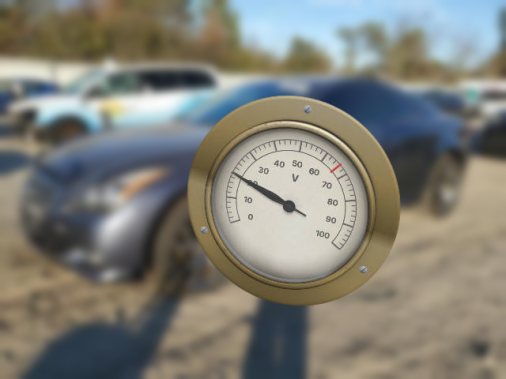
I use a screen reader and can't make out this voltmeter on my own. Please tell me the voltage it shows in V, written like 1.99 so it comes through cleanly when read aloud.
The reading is 20
